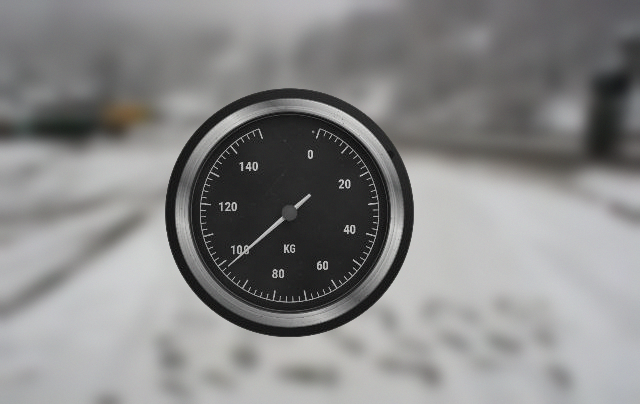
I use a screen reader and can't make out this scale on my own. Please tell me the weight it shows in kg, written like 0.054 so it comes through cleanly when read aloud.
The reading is 98
